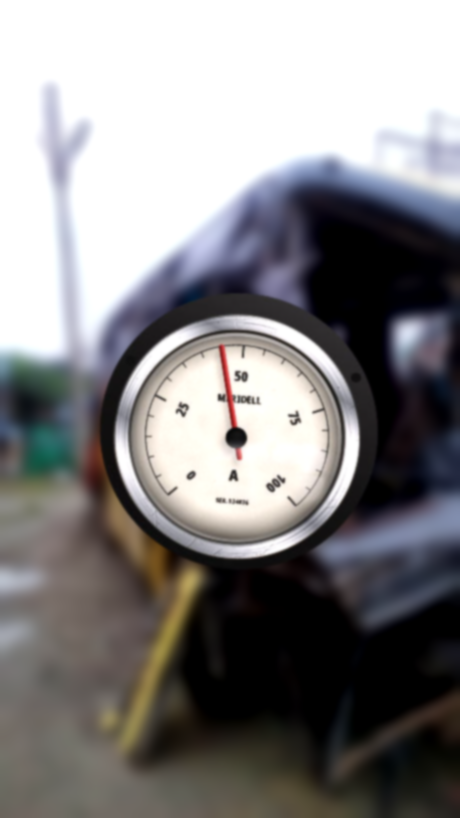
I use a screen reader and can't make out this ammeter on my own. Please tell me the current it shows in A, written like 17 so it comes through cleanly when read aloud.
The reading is 45
